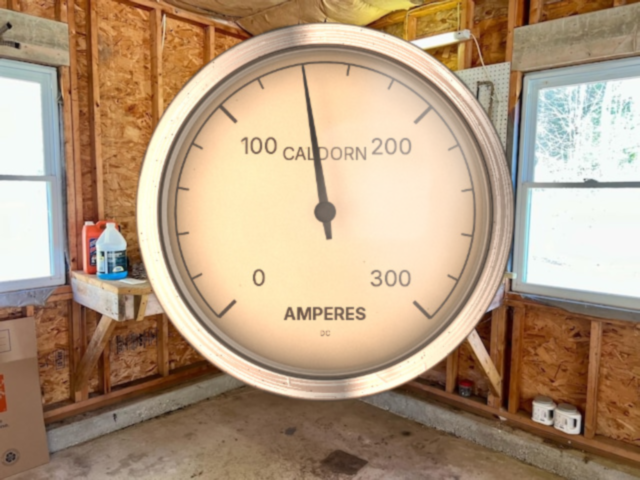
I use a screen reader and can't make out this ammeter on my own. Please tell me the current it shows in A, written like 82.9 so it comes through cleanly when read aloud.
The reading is 140
